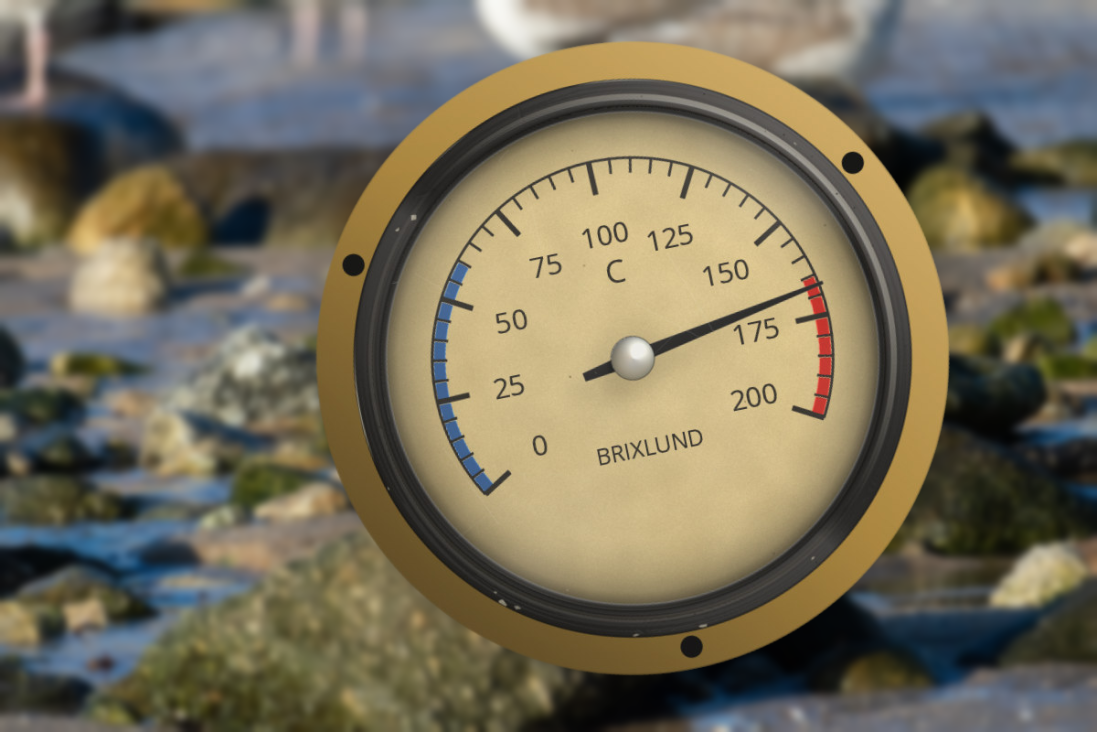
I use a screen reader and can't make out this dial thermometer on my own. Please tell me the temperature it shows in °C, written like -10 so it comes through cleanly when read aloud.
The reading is 167.5
